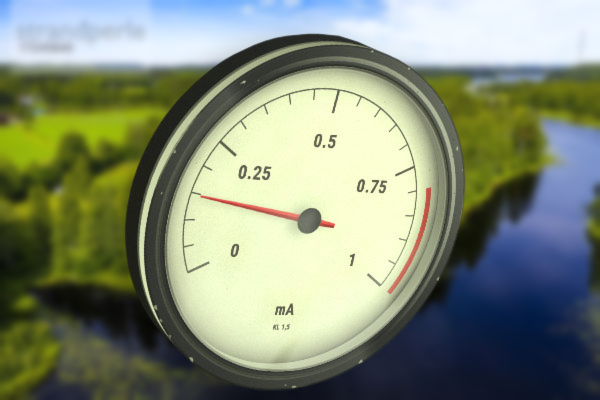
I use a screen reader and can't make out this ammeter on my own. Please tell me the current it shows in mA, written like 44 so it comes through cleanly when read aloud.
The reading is 0.15
